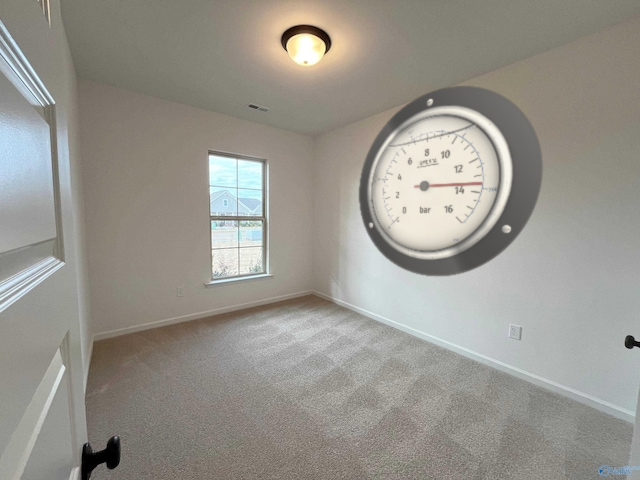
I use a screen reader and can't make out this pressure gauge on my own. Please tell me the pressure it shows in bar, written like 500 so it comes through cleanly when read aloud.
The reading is 13.5
